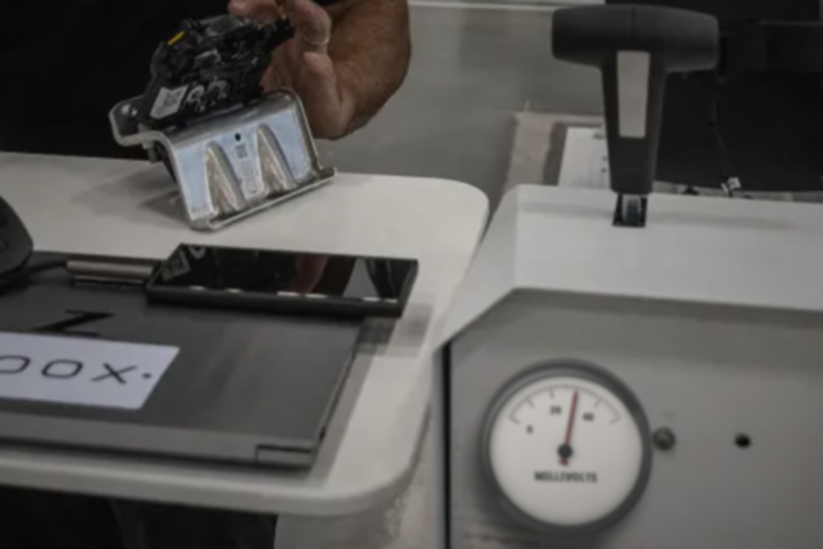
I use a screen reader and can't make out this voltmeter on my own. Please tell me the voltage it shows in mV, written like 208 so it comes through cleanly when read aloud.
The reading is 30
